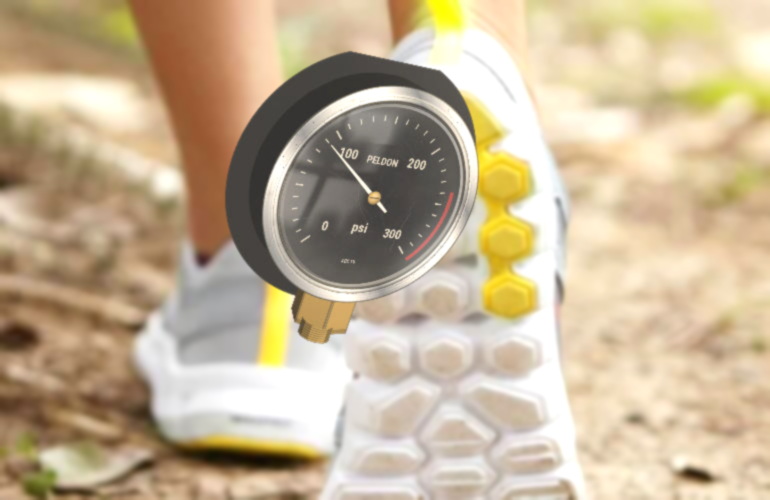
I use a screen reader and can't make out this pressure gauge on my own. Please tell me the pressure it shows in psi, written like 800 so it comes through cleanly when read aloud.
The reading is 90
